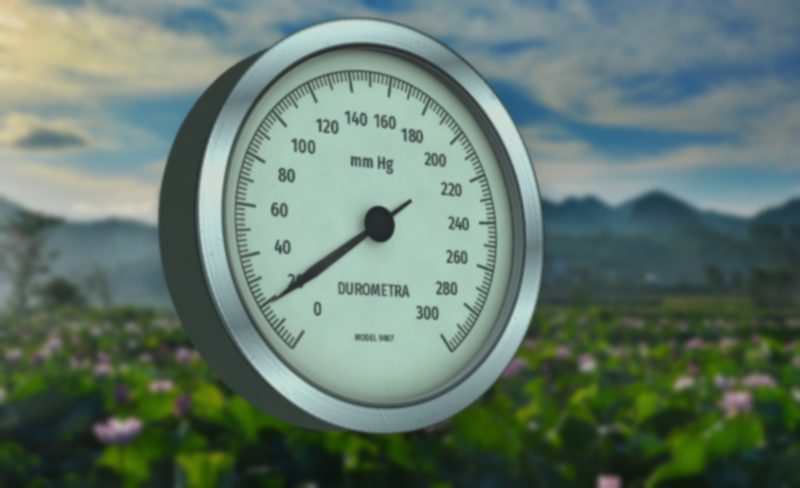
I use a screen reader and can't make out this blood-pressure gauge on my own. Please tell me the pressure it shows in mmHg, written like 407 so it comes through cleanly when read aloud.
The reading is 20
